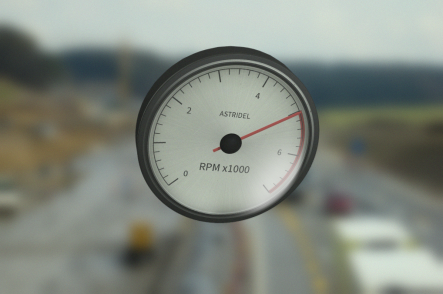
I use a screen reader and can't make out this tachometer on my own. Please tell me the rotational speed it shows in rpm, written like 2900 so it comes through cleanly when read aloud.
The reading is 5000
